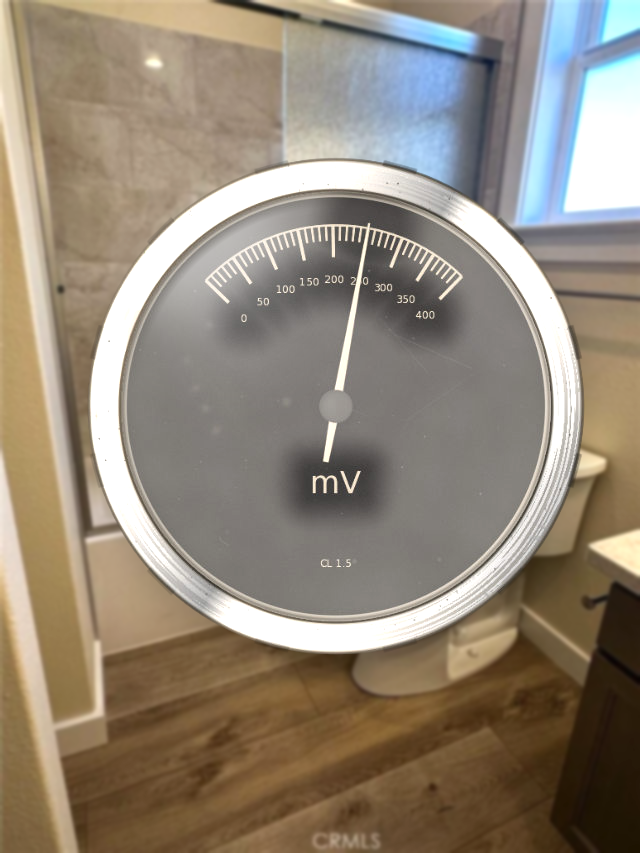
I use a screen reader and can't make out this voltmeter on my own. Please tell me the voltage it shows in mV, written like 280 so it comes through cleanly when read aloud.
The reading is 250
